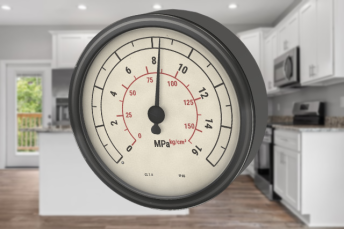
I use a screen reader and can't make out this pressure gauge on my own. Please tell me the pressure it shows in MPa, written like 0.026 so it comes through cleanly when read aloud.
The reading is 8.5
